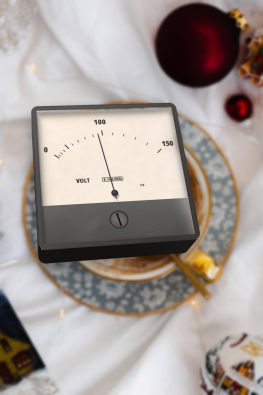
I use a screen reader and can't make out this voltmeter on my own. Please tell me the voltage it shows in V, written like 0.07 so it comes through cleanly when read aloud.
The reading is 95
